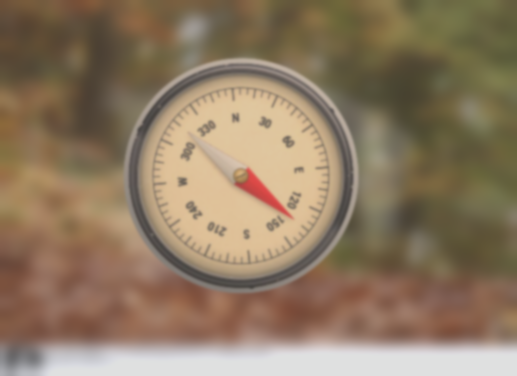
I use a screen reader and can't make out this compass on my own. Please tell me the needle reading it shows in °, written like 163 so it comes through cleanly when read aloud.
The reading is 135
